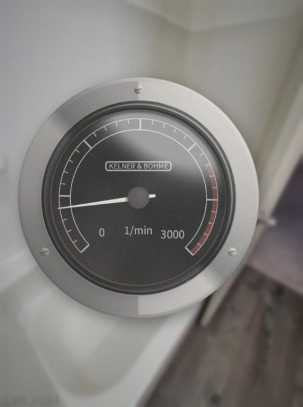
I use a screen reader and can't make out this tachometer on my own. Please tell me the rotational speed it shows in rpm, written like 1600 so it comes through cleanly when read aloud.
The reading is 400
